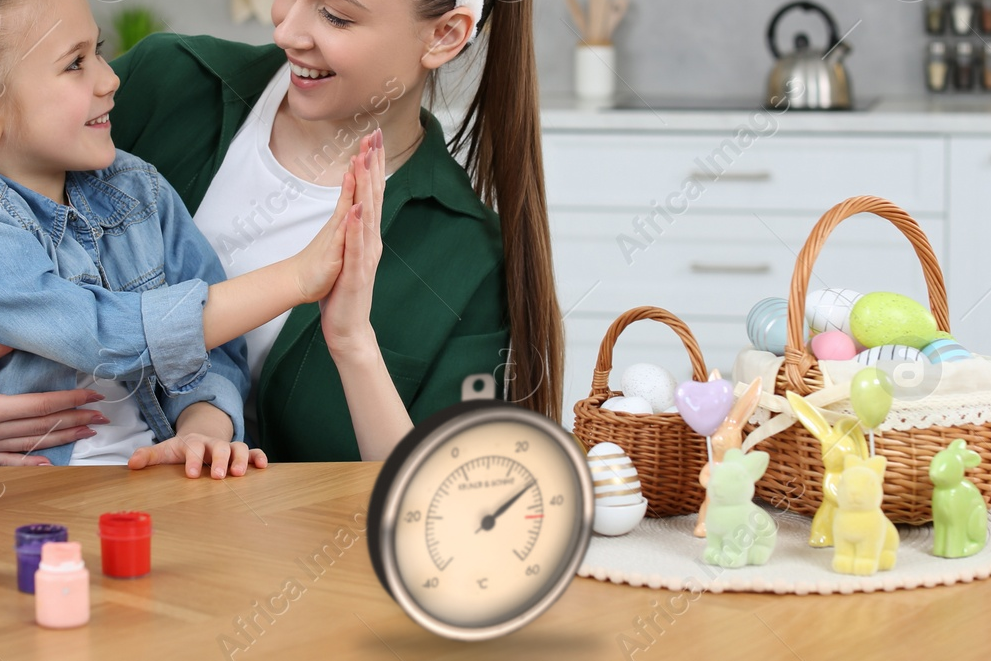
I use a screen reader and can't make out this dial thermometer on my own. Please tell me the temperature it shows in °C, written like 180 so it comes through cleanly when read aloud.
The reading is 30
